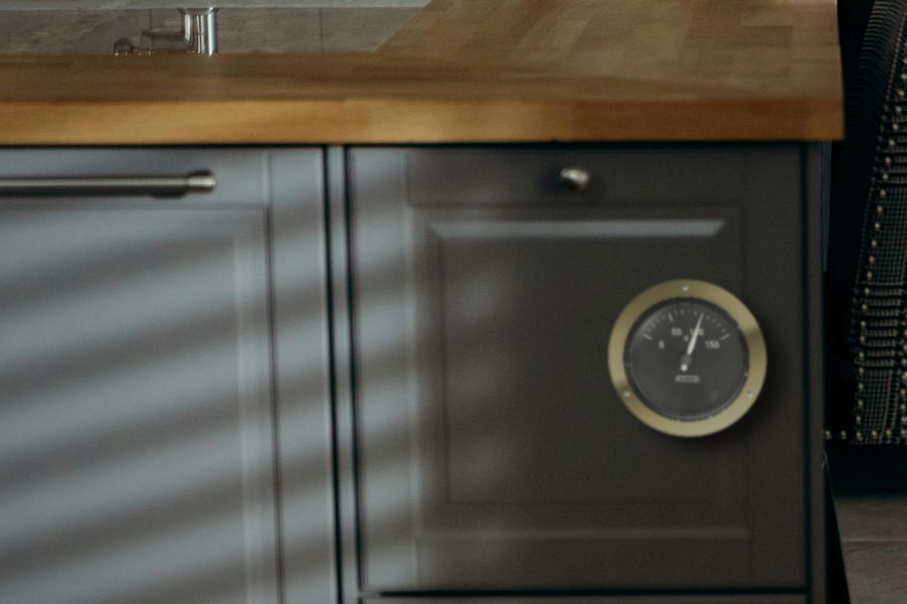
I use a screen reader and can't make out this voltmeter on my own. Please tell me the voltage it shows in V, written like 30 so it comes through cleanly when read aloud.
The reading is 100
